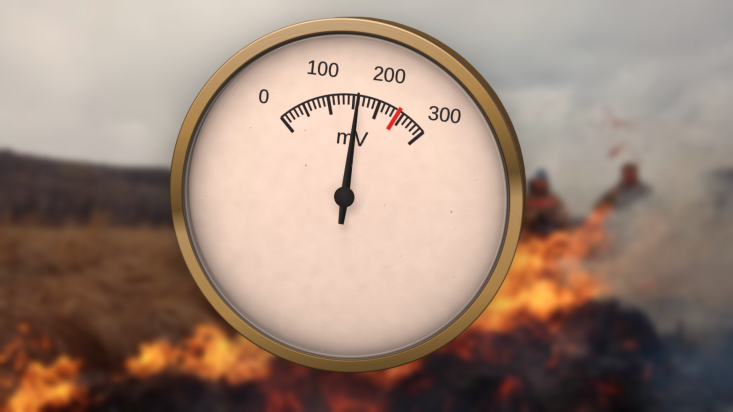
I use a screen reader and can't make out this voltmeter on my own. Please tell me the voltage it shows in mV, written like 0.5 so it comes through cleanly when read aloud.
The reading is 160
